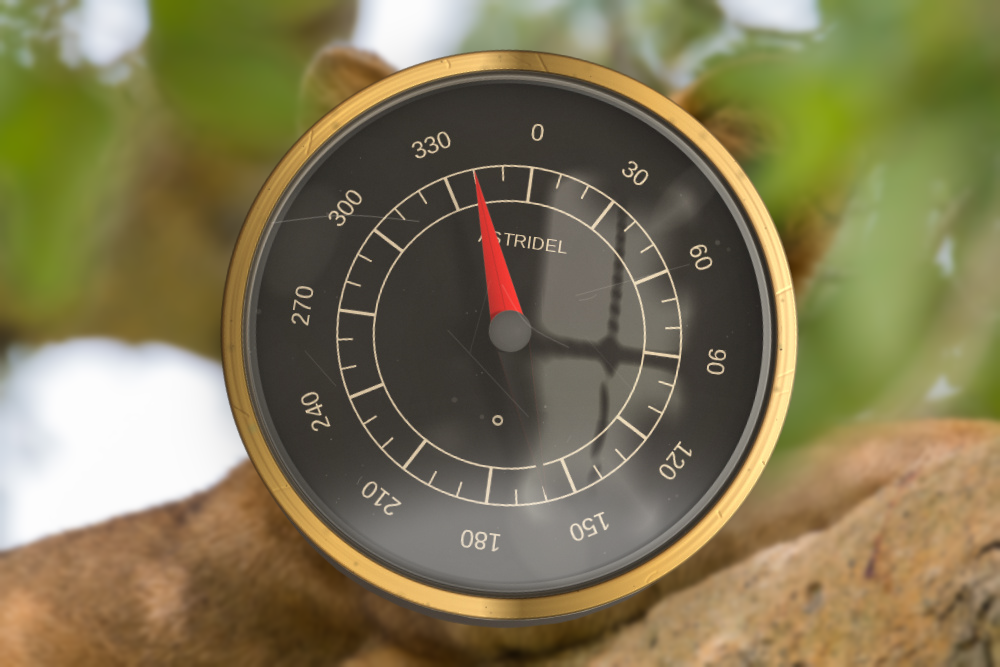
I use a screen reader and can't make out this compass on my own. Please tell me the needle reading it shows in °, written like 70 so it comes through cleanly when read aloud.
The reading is 340
